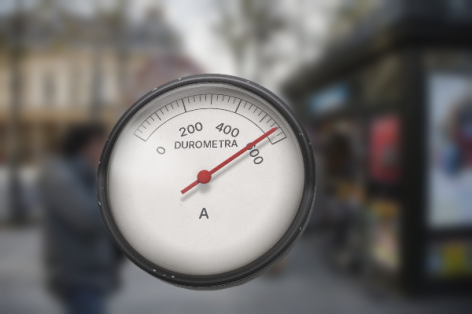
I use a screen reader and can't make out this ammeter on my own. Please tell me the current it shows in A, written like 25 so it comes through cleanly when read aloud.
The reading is 560
